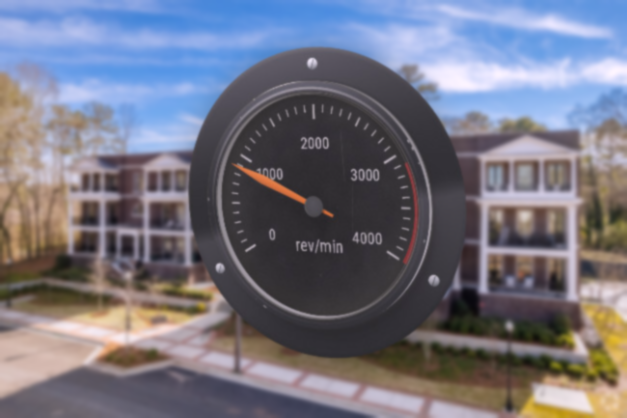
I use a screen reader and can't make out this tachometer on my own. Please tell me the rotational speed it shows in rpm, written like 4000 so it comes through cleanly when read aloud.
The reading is 900
